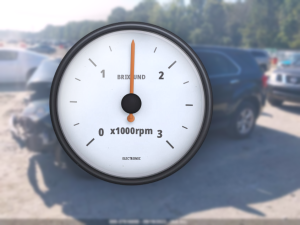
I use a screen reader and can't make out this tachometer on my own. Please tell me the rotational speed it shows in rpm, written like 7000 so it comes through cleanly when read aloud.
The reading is 1500
